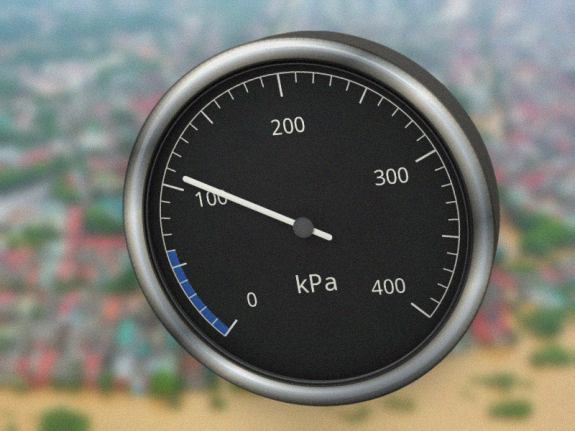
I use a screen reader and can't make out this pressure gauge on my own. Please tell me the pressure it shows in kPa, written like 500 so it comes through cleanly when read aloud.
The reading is 110
